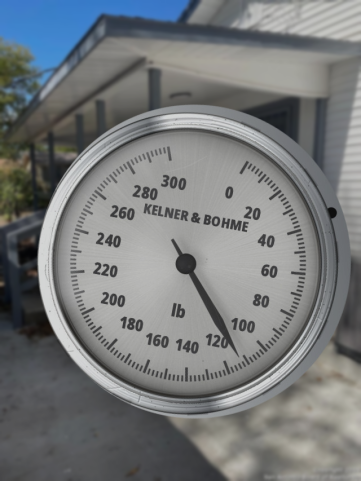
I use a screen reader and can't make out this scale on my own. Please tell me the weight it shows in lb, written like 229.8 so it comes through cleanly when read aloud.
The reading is 112
